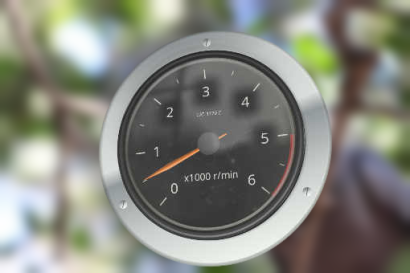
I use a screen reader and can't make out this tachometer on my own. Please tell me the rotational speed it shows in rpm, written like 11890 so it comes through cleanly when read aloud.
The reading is 500
